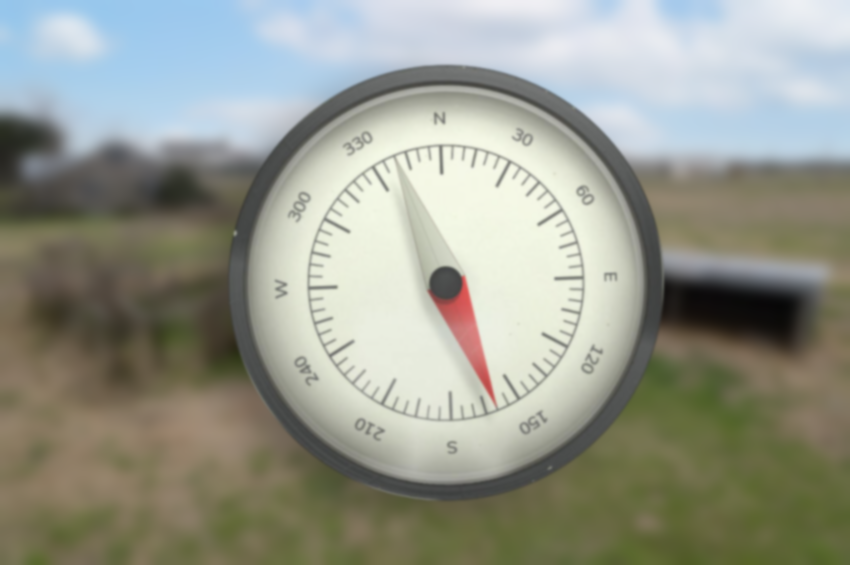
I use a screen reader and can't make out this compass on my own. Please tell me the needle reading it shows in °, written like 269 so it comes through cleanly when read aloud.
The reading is 160
